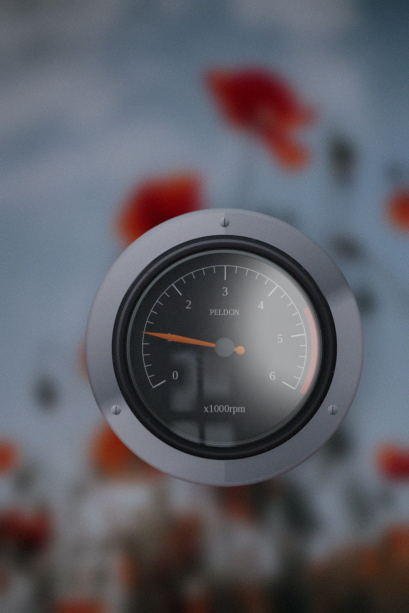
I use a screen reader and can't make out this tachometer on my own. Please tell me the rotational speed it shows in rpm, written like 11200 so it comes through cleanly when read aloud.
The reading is 1000
